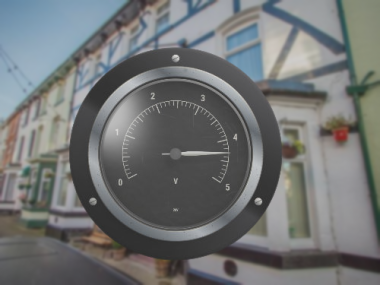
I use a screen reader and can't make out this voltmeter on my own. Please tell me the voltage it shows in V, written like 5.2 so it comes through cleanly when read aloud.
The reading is 4.3
